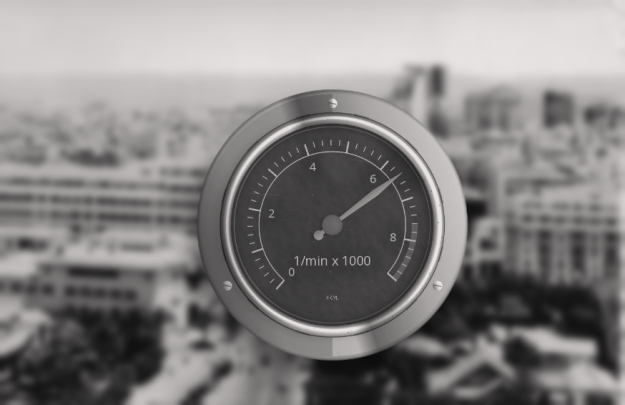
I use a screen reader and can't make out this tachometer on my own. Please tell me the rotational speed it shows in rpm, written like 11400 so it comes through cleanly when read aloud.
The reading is 6400
